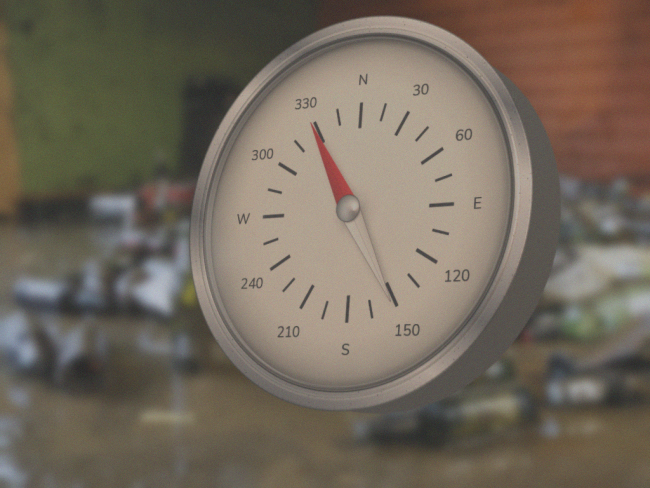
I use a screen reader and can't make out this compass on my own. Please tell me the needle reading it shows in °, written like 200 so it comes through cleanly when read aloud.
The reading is 330
